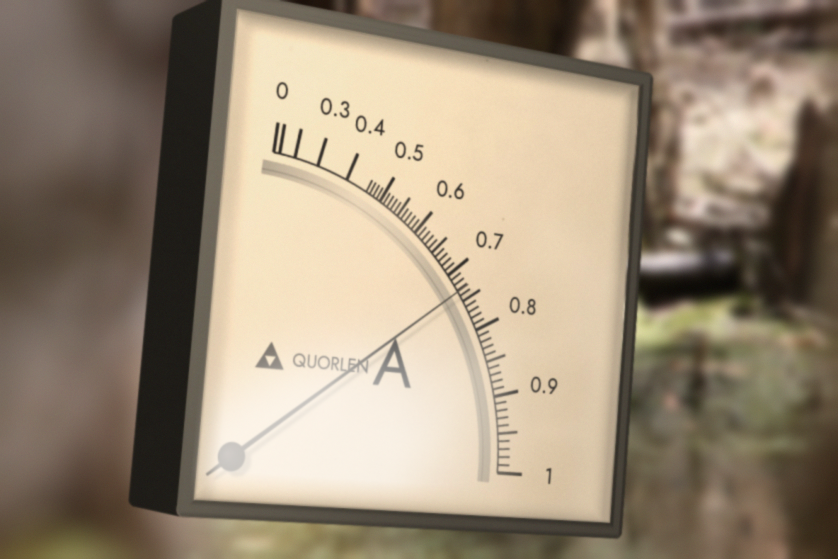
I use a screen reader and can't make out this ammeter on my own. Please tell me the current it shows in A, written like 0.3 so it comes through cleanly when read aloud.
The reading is 0.73
